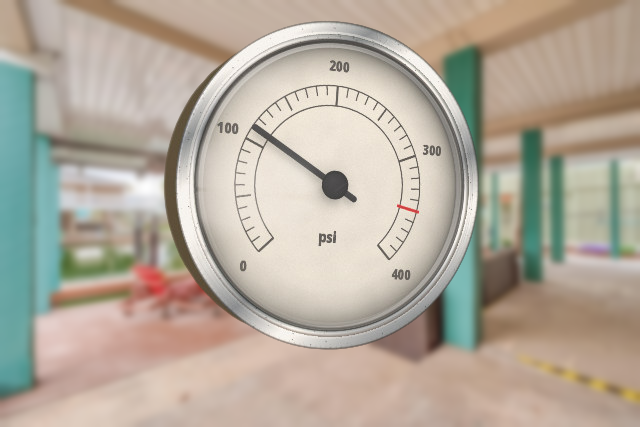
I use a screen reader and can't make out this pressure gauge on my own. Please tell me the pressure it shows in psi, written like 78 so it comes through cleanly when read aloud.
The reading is 110
